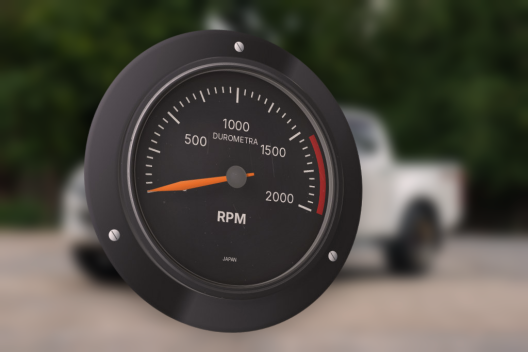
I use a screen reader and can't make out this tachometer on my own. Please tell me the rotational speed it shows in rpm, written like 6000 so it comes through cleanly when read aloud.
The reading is 0
